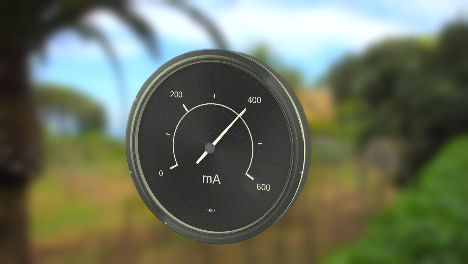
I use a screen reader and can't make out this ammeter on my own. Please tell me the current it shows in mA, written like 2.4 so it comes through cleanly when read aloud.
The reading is 400
